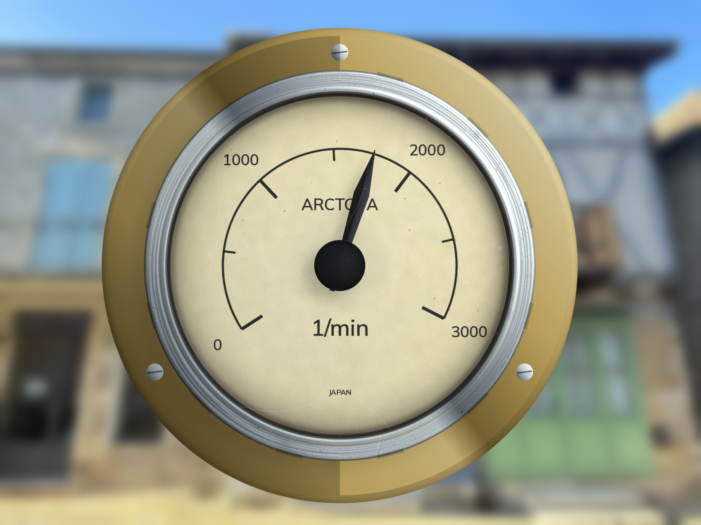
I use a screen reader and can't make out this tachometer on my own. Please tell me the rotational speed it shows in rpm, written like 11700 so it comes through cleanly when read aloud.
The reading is 1750
